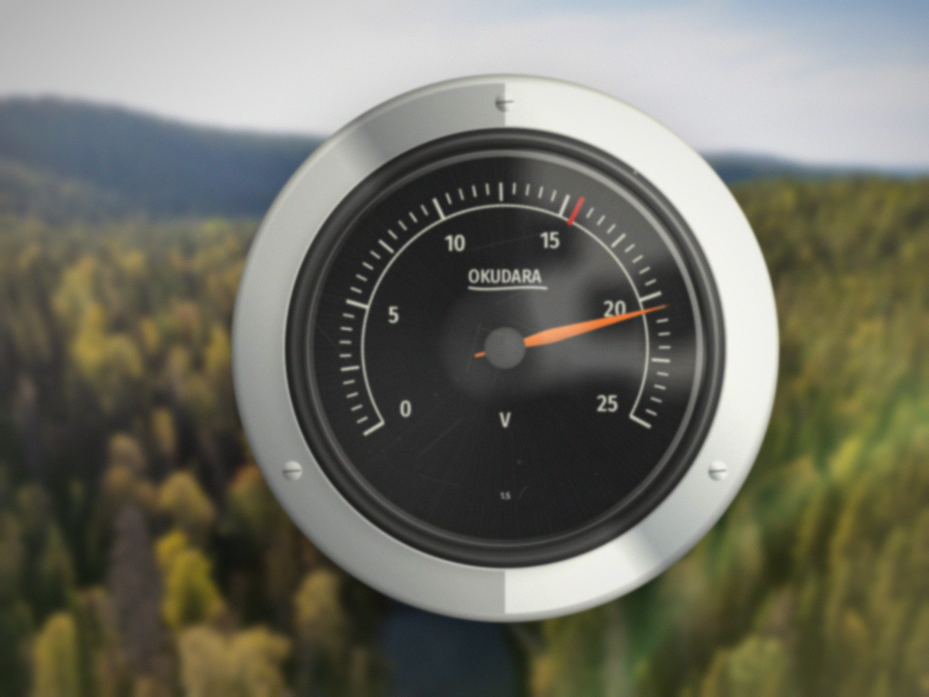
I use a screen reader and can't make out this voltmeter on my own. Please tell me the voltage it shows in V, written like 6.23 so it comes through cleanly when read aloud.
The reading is 20.5
